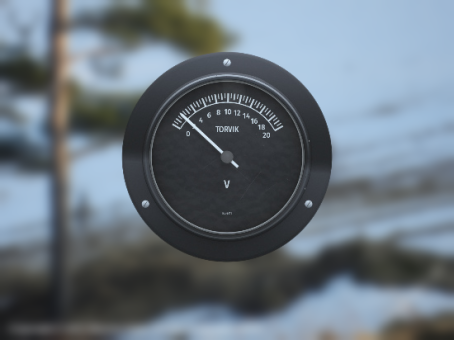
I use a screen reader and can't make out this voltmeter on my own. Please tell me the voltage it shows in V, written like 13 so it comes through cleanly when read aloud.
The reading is 2
